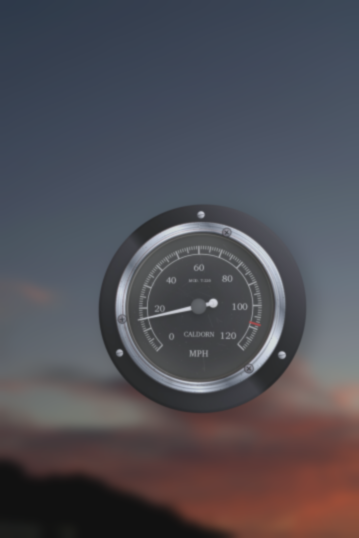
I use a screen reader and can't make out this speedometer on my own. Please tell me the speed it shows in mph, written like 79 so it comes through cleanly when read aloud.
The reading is 15
